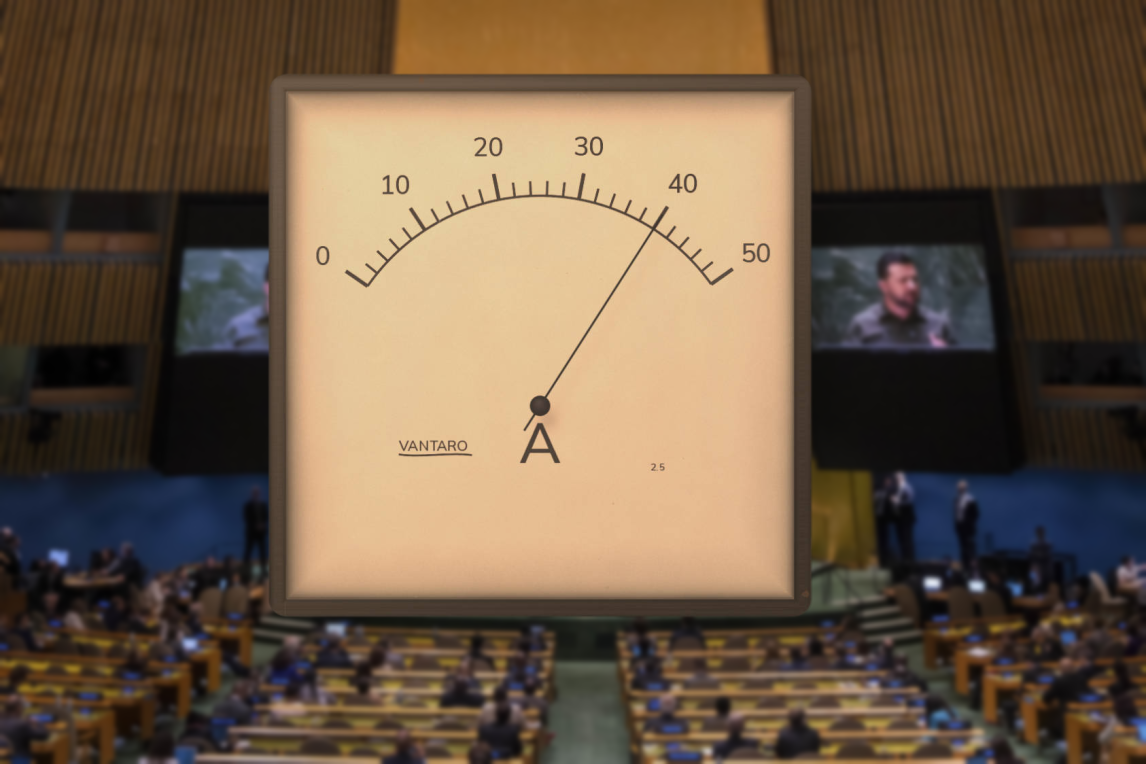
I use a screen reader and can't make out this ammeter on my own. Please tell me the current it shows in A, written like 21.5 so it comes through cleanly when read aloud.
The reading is 40
